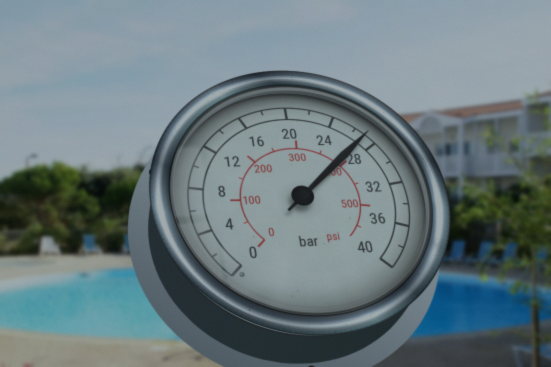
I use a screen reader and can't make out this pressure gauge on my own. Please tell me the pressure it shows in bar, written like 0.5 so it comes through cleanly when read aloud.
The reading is 27
